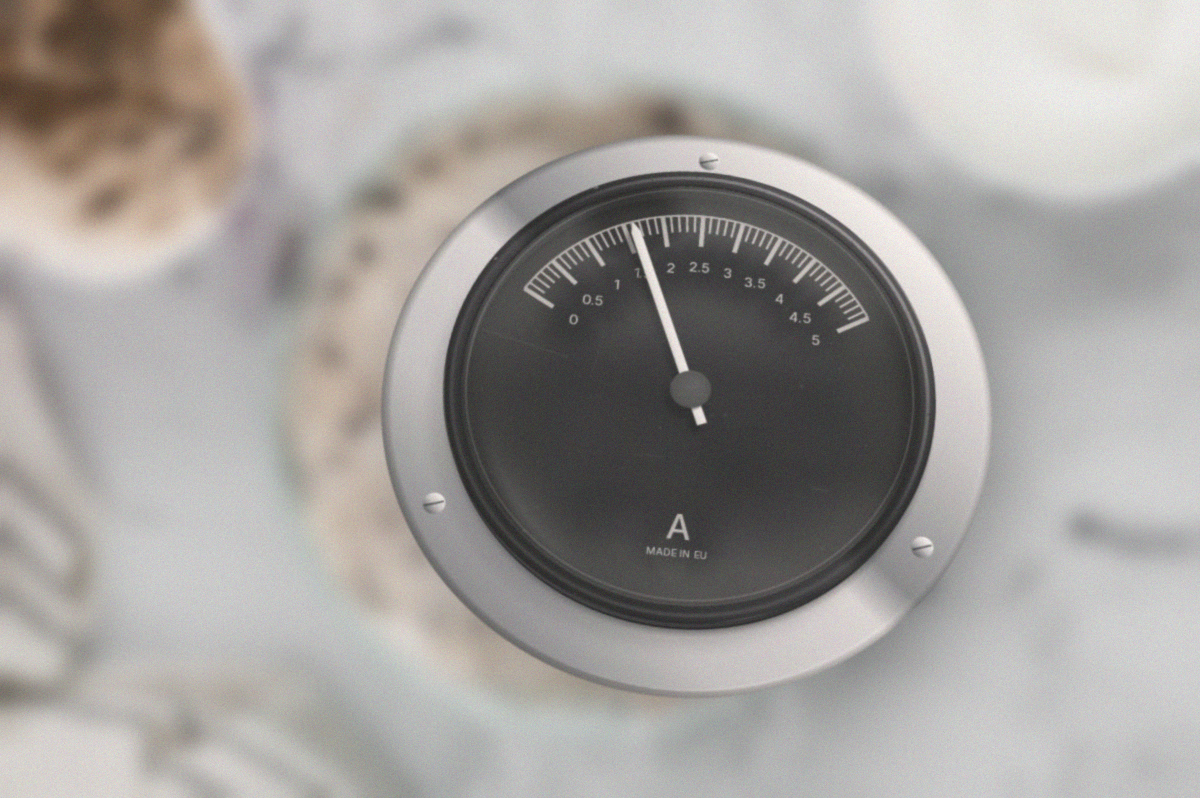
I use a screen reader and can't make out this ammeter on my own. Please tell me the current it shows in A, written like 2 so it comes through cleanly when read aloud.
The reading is 1.6
